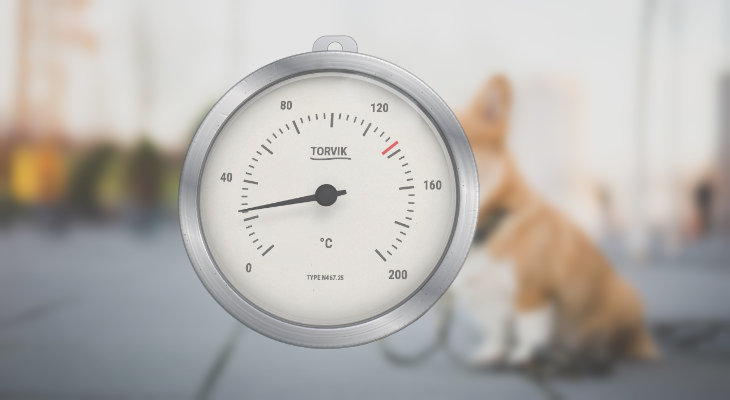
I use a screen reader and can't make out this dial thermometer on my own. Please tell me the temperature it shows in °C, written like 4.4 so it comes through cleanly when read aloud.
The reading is 24
